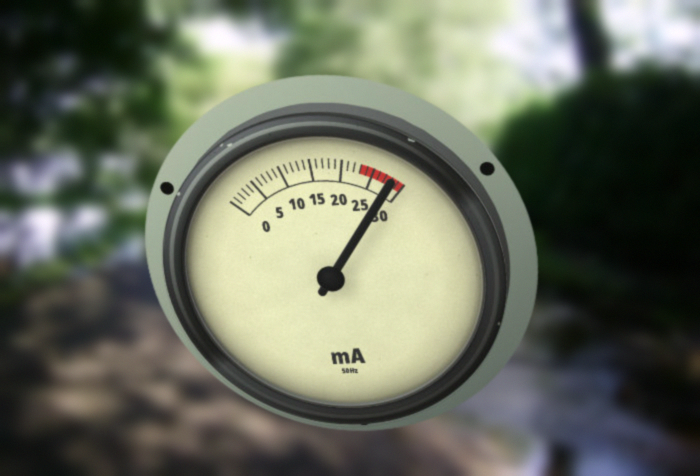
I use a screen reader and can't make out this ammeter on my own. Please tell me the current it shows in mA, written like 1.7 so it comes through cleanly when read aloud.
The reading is 28
